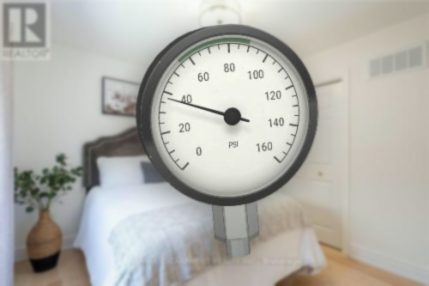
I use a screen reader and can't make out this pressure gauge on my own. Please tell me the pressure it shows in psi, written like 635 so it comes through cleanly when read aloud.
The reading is 37.5
